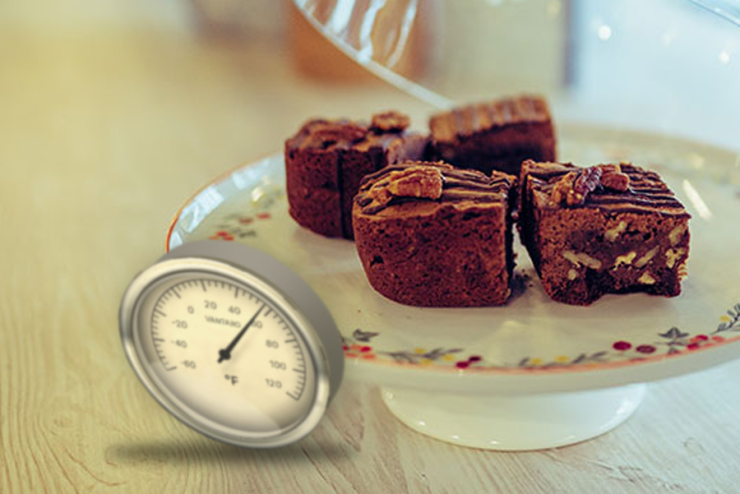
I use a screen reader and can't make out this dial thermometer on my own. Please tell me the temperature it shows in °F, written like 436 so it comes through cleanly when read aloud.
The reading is 56
